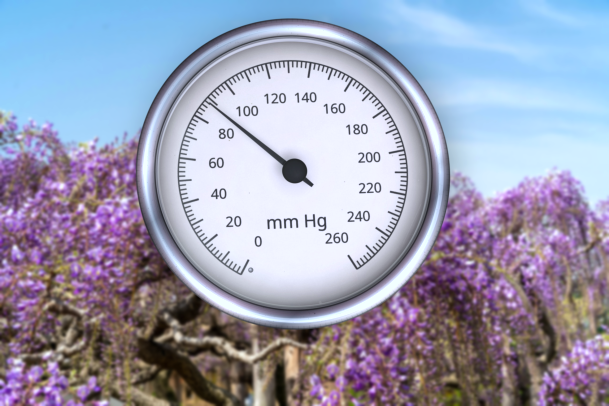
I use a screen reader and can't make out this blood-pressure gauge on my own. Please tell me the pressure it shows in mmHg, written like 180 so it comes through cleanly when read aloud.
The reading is 88
